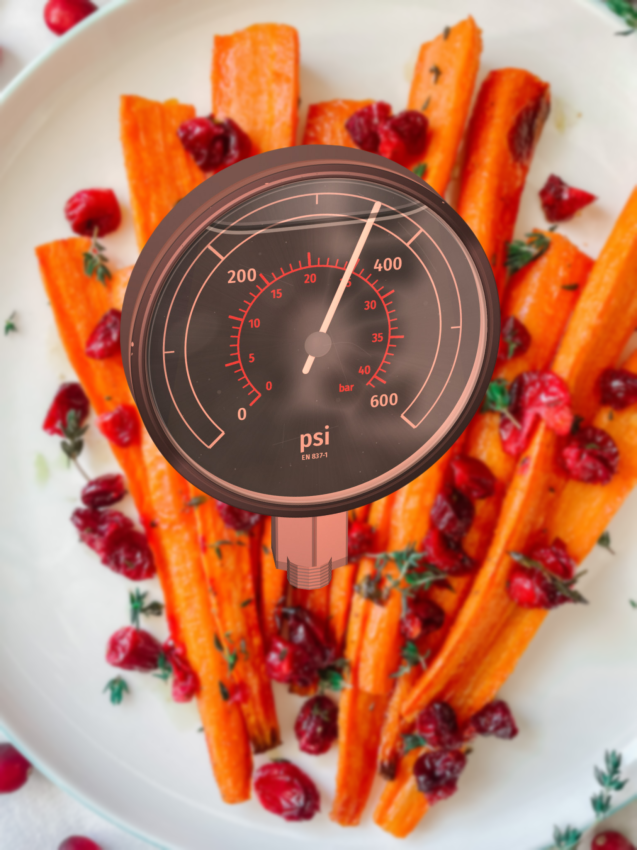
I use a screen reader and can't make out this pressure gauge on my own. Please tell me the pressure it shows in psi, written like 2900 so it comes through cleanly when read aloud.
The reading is 350
